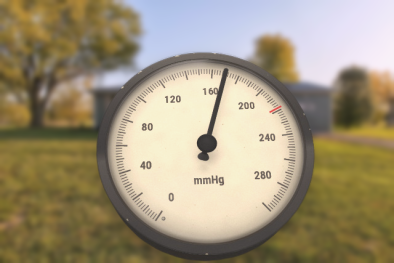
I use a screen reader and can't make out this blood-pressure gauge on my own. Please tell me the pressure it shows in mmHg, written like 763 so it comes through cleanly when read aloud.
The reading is 170
